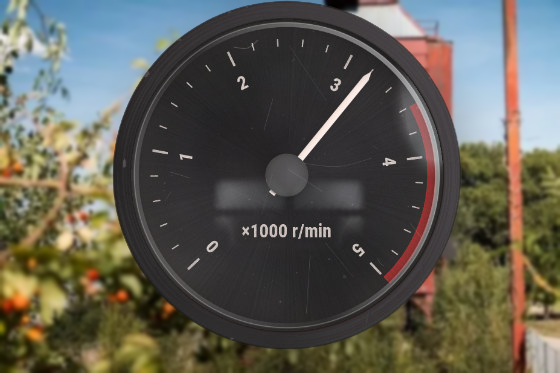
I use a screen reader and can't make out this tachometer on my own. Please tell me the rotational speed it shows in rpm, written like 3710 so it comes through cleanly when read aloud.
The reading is 3200
